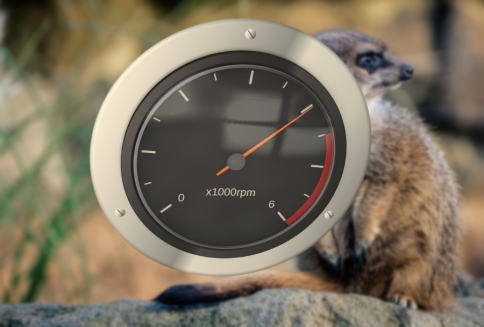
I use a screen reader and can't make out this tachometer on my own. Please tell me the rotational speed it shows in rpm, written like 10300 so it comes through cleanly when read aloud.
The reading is 4000
